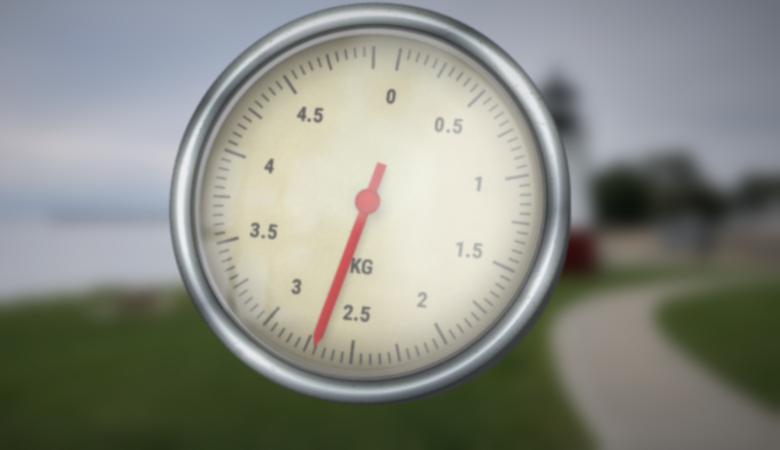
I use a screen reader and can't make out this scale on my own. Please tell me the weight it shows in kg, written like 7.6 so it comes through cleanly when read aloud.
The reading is 2.7
